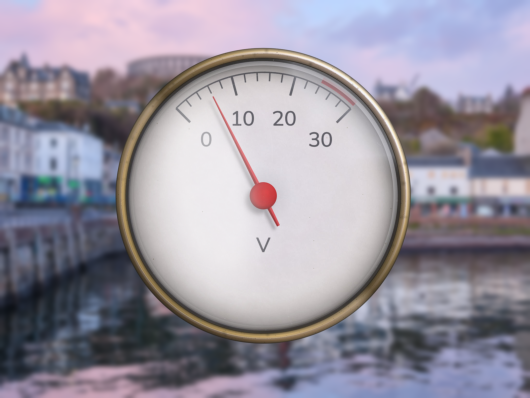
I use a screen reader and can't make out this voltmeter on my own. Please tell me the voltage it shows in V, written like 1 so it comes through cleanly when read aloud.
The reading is 6
